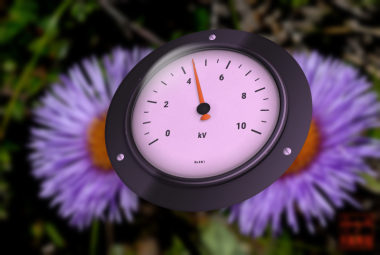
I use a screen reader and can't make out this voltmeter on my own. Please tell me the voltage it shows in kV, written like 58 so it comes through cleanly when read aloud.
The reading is 4.5
